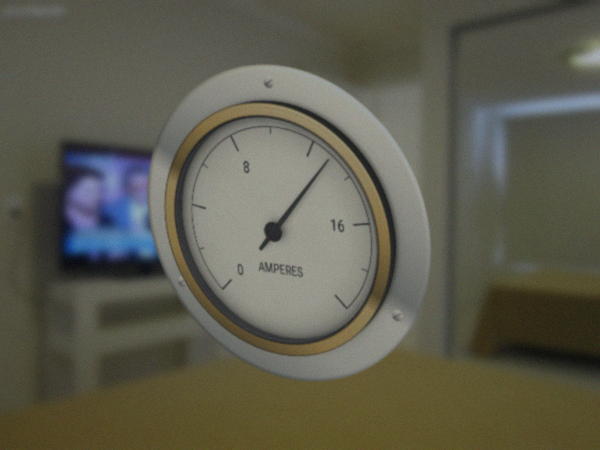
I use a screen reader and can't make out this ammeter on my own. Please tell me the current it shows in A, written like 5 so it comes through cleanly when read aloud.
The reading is 13
